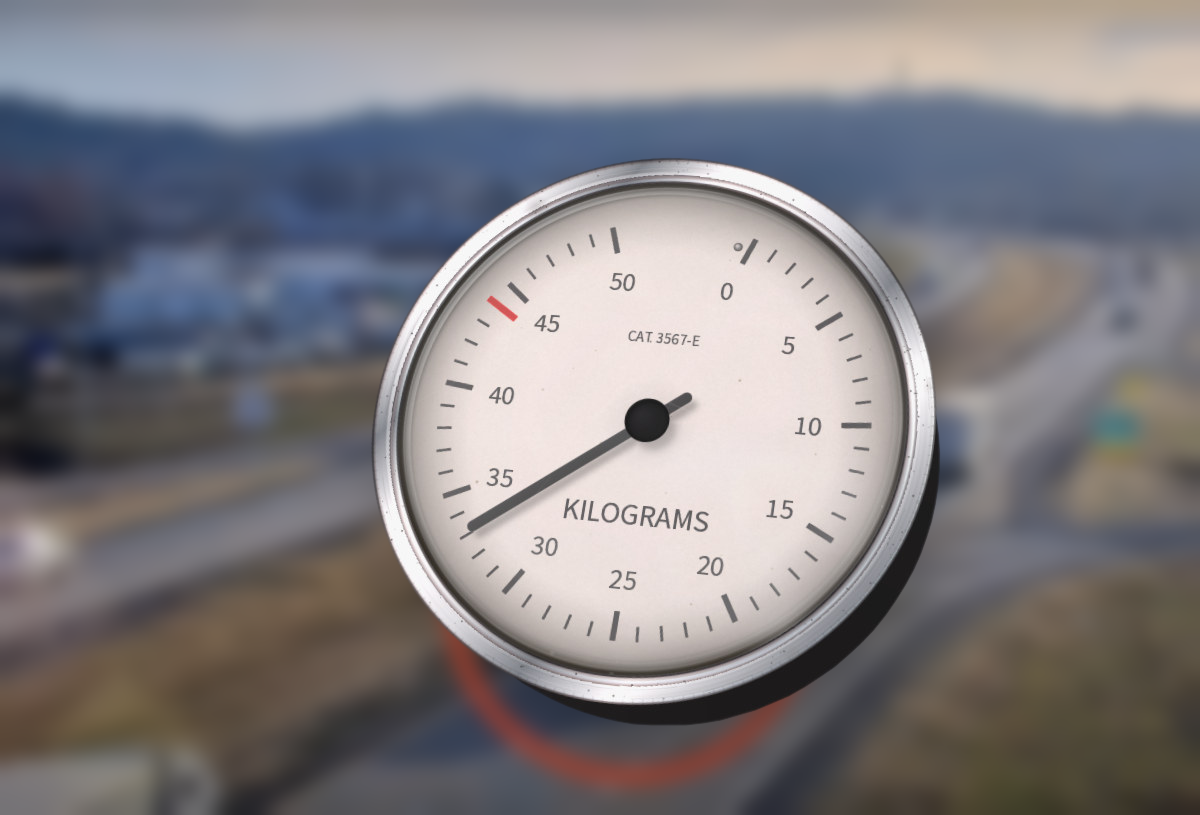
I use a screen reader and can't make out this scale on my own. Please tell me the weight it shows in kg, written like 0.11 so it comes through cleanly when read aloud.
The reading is 33
